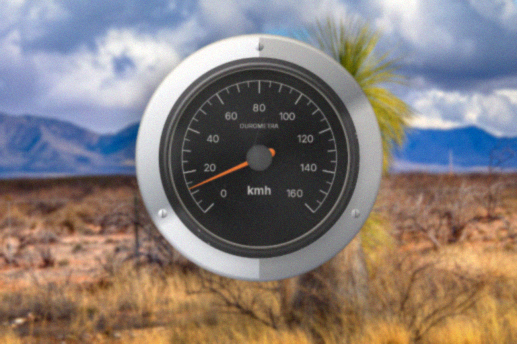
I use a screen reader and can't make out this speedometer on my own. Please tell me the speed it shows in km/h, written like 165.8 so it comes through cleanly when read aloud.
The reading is 12.5
